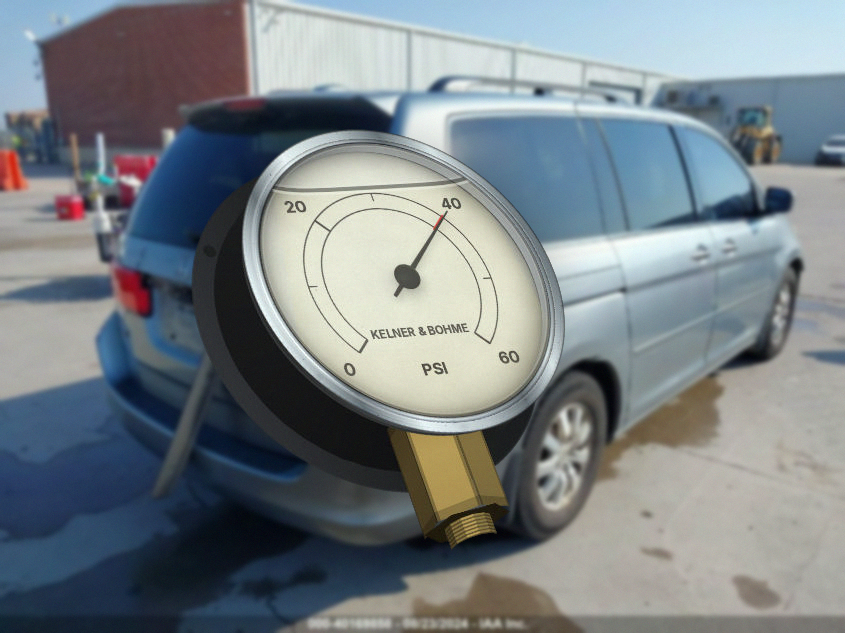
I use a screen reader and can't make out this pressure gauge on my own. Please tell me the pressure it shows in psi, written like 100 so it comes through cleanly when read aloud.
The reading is 40
